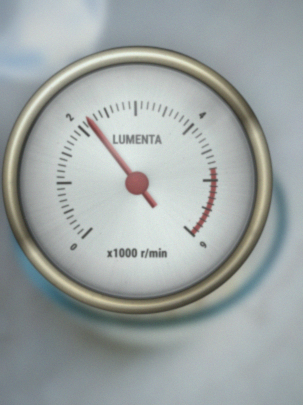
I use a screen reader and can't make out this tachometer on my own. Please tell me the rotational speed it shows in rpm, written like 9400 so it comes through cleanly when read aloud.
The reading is 2200
